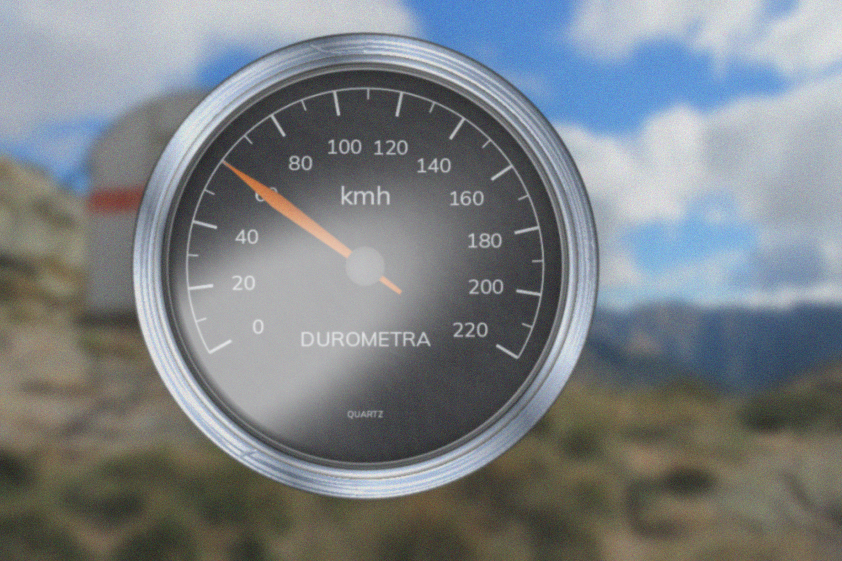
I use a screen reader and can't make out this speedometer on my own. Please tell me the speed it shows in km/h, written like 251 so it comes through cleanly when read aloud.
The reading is 60
